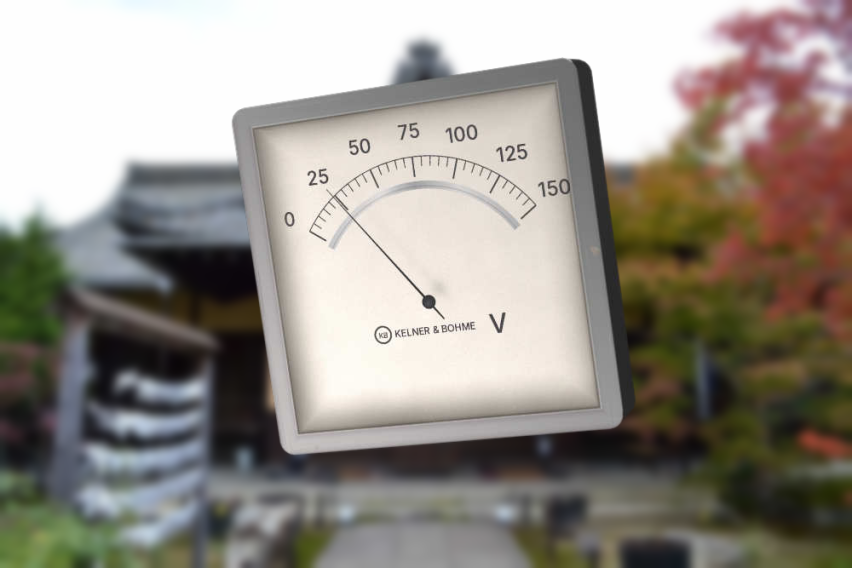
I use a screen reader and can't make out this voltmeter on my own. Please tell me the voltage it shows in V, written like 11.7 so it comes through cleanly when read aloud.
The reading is 25
